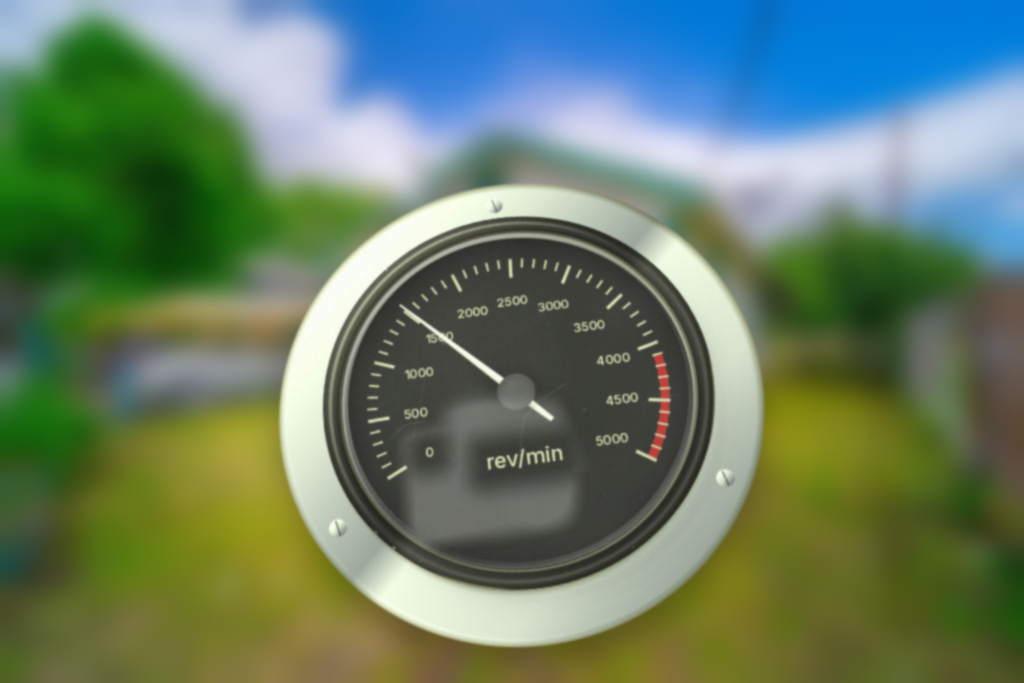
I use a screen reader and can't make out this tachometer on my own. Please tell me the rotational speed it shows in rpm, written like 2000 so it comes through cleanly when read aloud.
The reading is 1500
